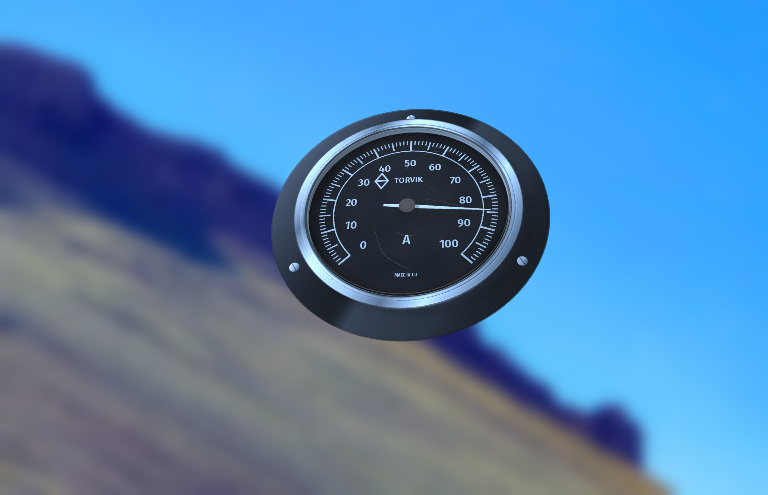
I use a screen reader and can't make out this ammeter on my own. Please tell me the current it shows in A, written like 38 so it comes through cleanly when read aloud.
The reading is 85
